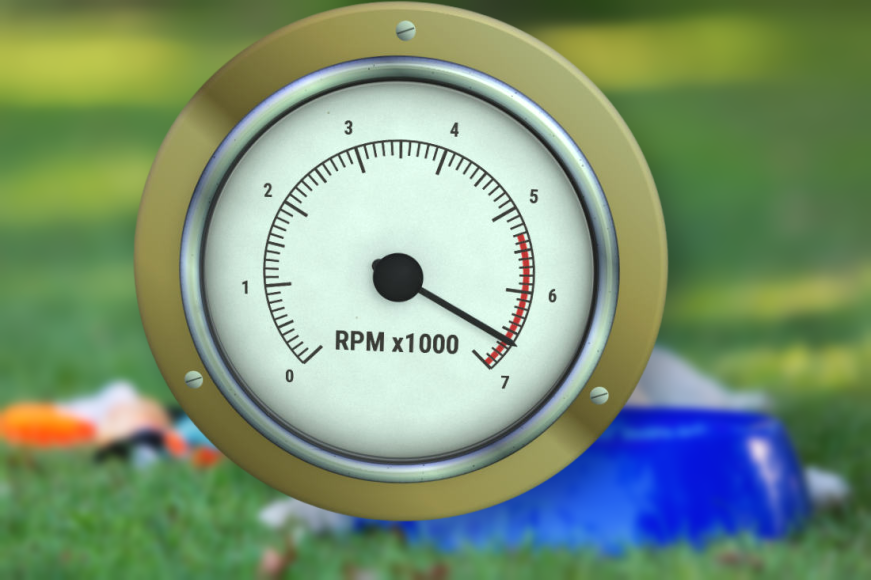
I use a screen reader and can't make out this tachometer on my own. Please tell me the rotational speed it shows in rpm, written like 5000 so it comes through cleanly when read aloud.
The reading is 6600
